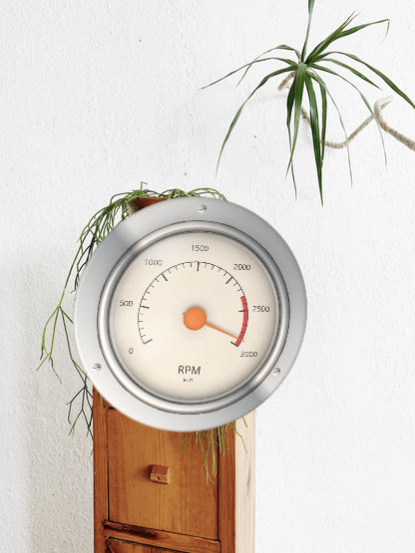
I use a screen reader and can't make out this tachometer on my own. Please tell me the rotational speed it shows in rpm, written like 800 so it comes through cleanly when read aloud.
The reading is 2900
